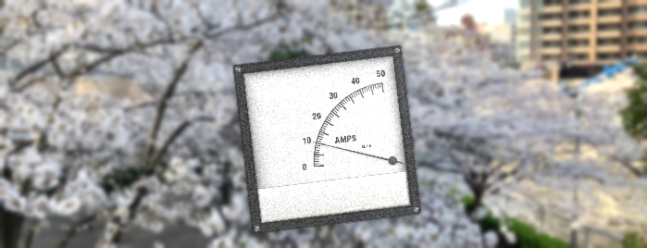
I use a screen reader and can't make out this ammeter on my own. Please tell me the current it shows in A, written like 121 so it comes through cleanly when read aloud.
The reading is 10
